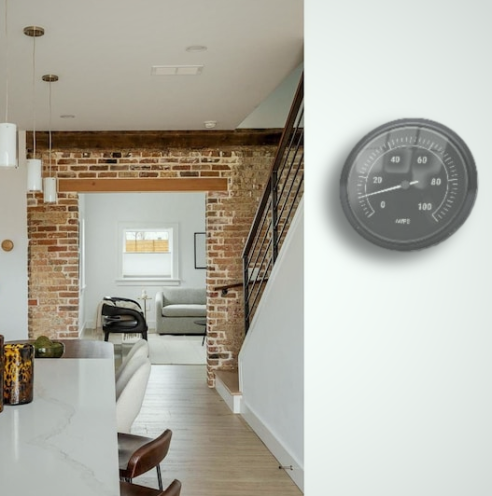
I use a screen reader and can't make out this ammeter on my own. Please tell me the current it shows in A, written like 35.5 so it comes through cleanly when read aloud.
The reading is 10
